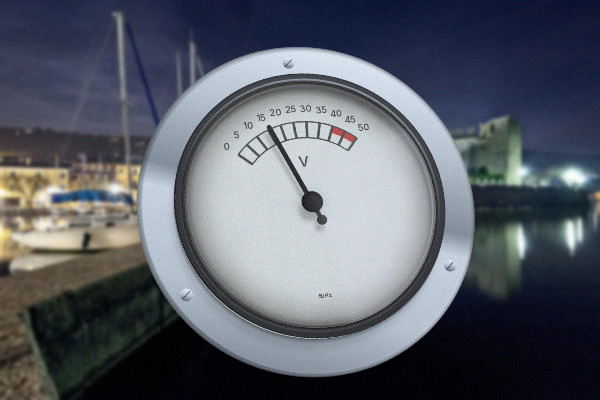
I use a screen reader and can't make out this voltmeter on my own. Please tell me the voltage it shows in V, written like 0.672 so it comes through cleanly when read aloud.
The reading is 15
